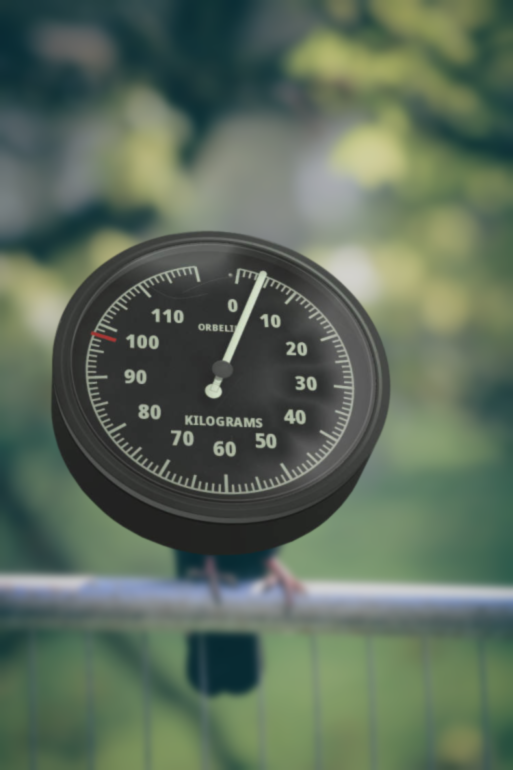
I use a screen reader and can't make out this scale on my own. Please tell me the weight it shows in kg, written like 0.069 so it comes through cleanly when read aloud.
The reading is 4
